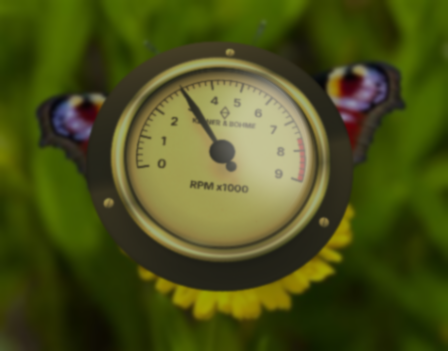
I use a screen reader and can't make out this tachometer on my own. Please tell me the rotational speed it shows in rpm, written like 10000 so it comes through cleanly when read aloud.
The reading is 3000
